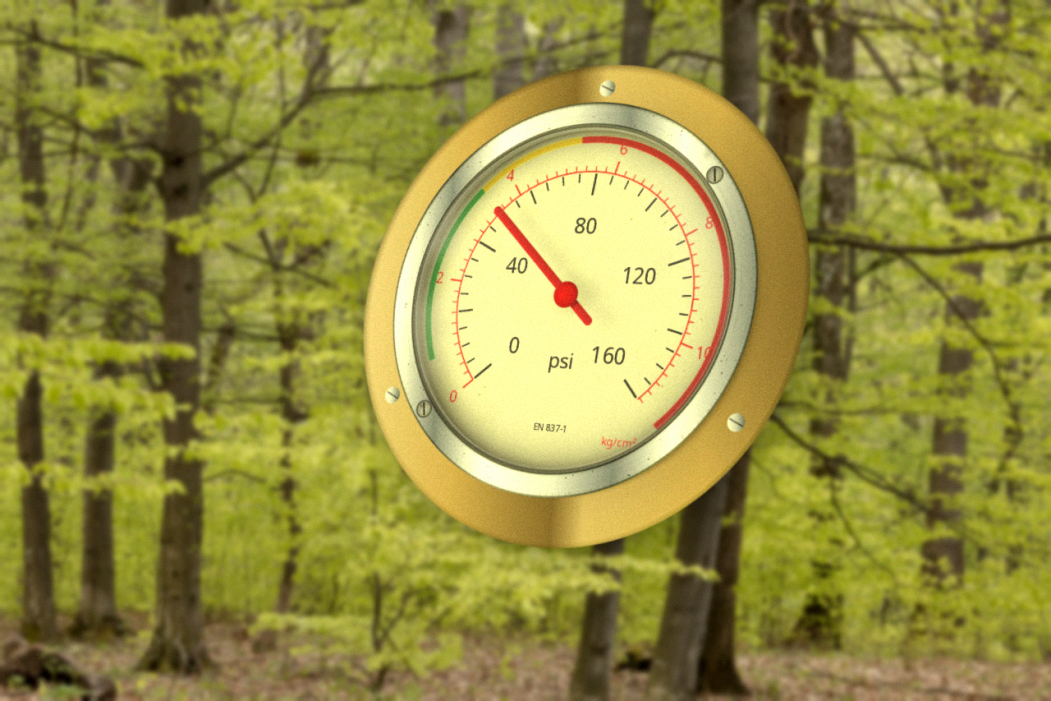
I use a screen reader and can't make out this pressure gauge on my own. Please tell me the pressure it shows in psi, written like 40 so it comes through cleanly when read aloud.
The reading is 50
